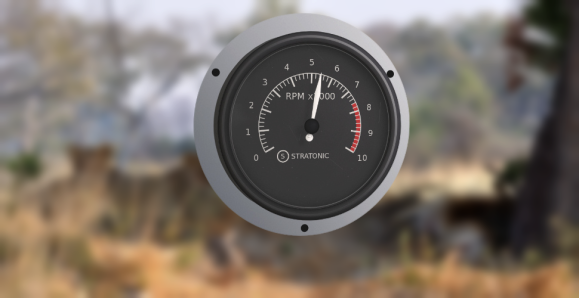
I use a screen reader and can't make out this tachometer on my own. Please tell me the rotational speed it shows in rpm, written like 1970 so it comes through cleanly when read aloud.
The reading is 5400
